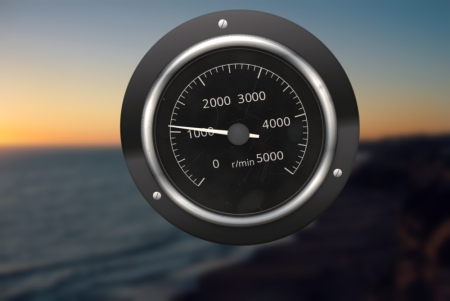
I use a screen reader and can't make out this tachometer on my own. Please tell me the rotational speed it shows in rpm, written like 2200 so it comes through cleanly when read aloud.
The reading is 1100
